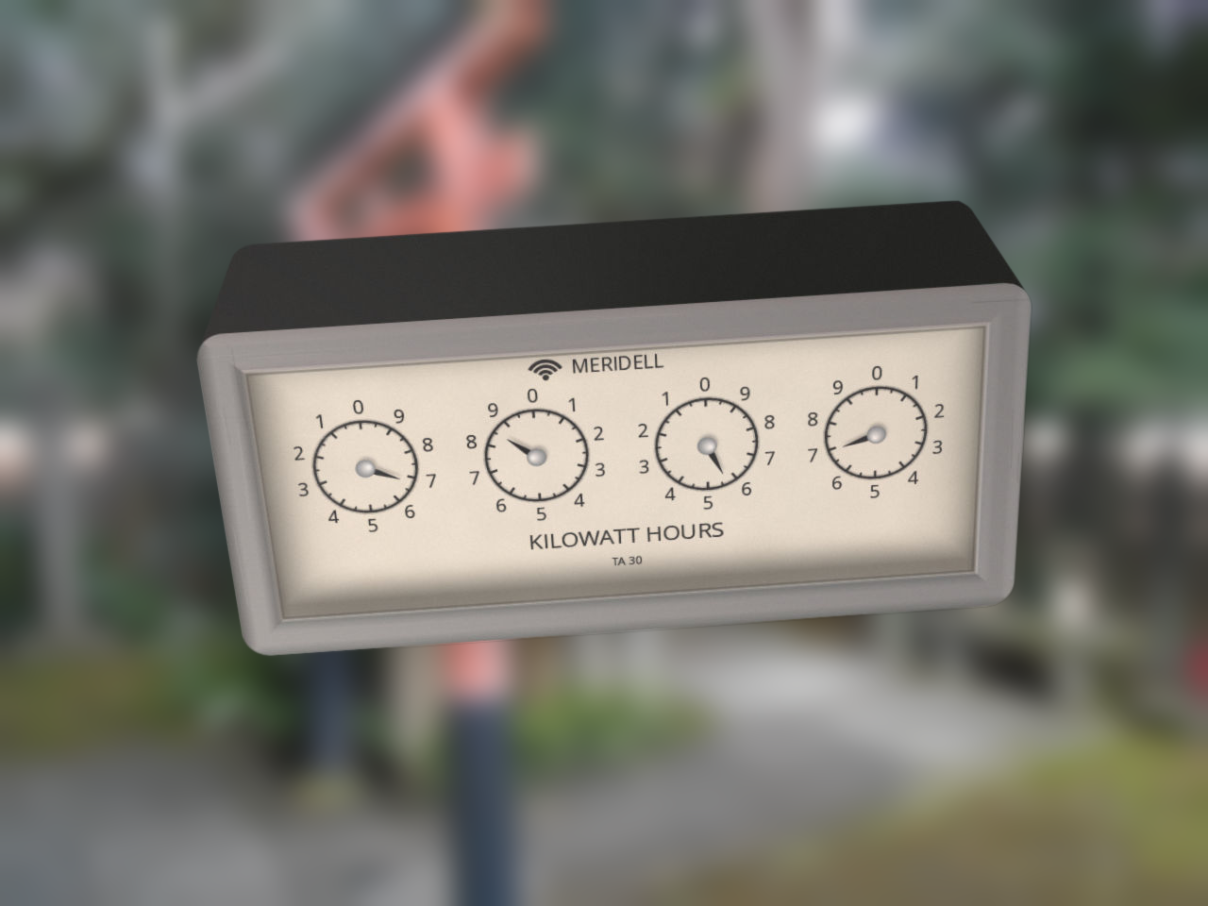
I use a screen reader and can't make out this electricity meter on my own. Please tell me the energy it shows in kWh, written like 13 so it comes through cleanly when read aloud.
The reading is 6857
